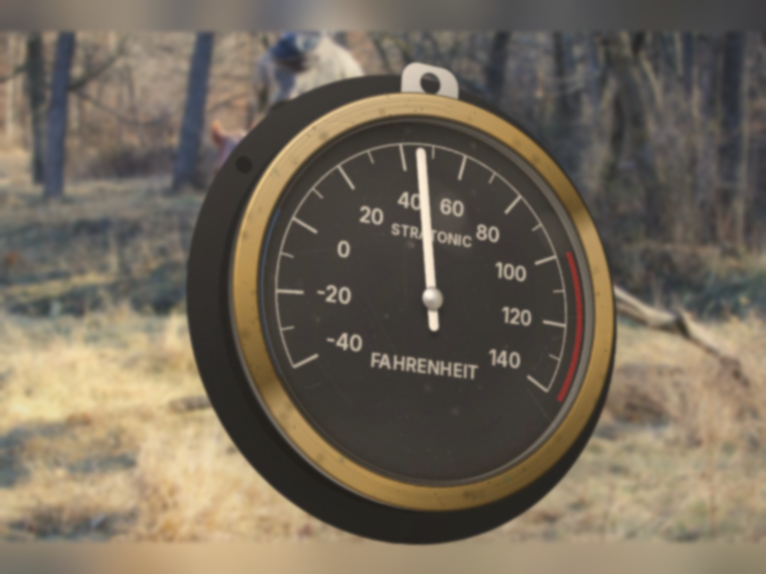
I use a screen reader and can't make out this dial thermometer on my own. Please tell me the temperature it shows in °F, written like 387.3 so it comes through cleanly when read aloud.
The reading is 45
